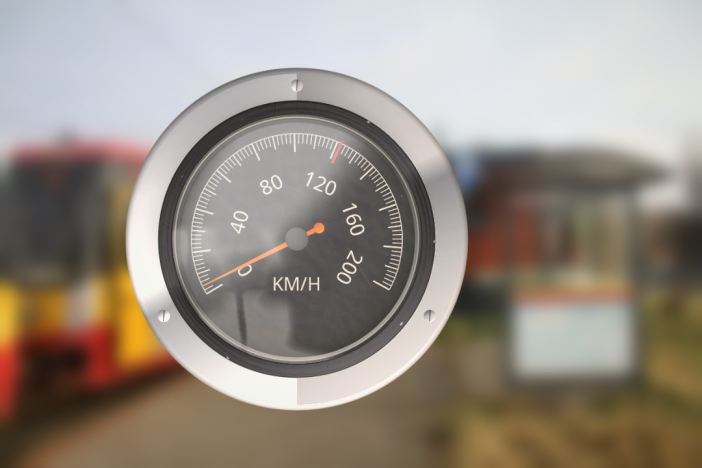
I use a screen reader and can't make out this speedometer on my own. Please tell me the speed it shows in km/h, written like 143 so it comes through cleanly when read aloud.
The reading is 4
